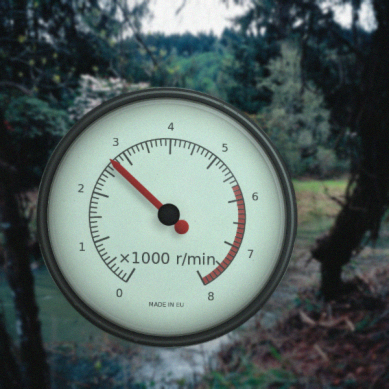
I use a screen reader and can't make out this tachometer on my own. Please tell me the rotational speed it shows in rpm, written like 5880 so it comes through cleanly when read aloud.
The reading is 2700
